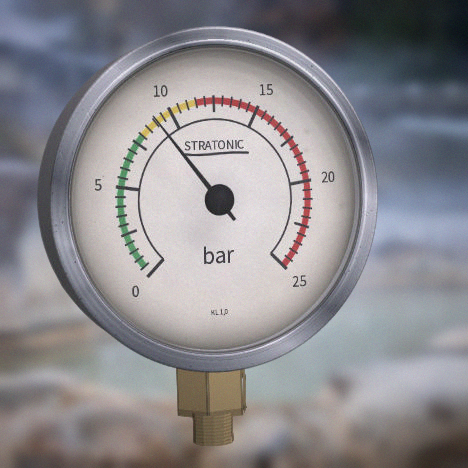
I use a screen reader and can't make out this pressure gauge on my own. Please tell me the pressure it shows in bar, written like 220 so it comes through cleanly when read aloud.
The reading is 9
